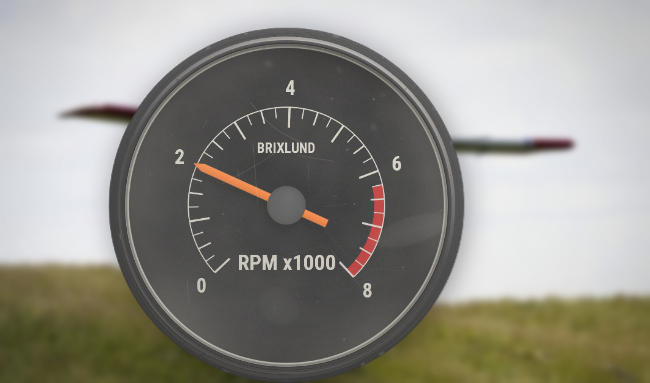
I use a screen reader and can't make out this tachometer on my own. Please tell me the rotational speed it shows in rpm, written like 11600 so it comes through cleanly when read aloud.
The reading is 2000
